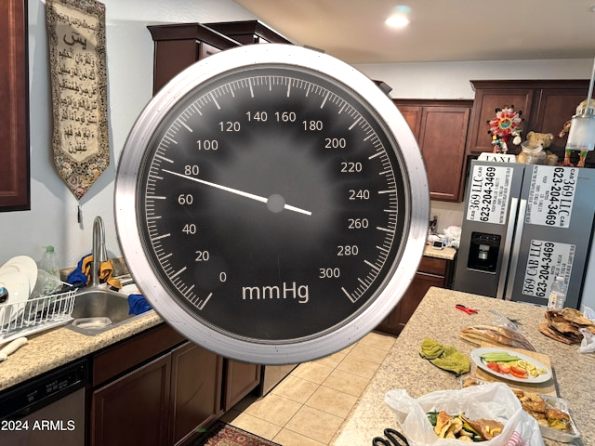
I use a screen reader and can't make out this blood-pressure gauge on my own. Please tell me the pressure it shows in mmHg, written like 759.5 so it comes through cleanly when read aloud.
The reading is 74
